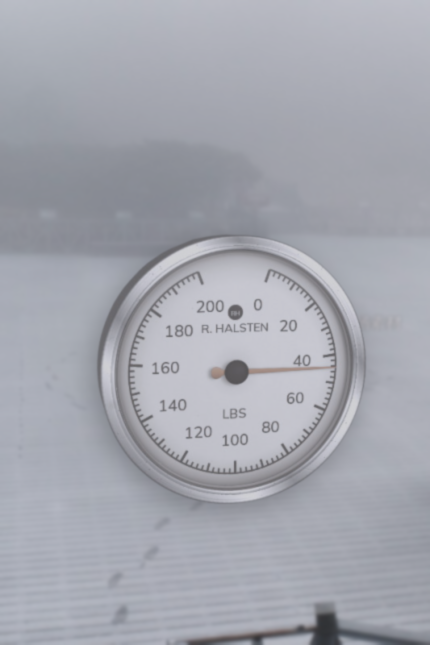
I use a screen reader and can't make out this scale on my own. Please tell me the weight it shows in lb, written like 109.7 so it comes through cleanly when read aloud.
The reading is 44
